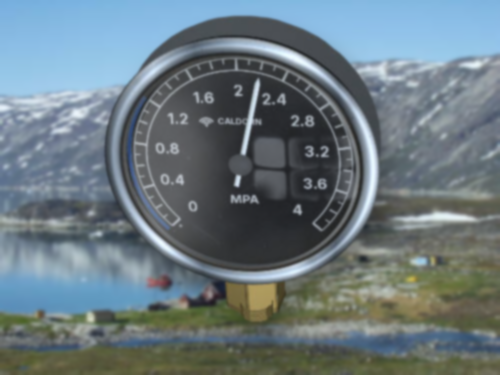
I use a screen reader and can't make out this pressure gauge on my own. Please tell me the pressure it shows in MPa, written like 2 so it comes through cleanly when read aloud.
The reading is 2.2
